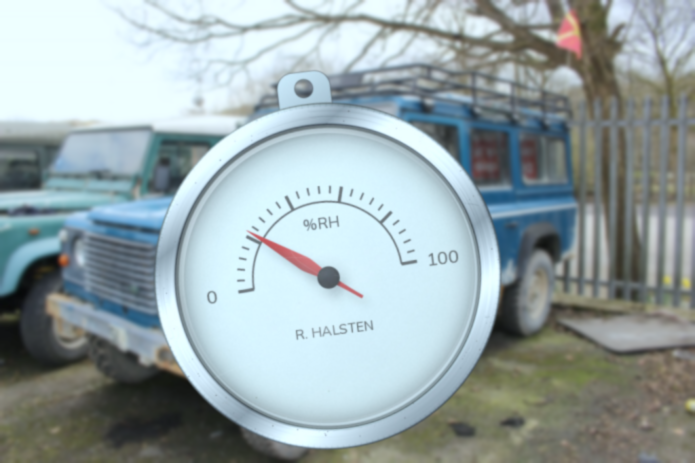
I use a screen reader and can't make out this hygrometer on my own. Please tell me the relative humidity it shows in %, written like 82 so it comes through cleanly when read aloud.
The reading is 22
